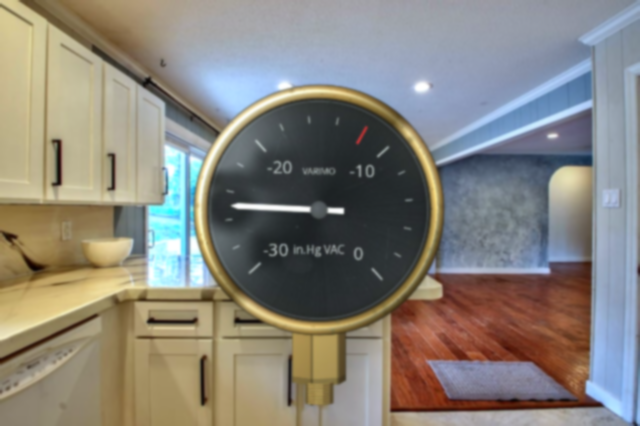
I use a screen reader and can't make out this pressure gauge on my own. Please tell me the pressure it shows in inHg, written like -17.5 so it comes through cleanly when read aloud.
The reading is -25
